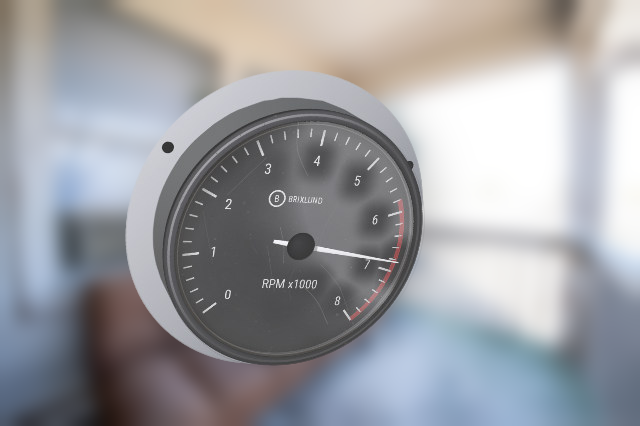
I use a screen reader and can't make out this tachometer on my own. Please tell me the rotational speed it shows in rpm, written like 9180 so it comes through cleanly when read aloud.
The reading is 6800
